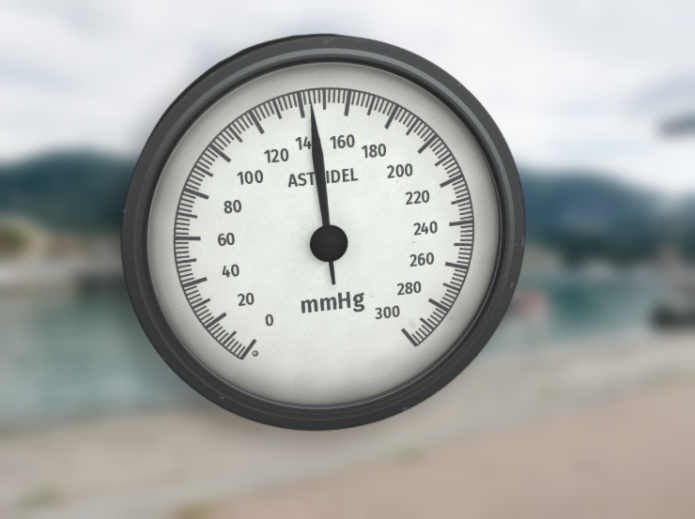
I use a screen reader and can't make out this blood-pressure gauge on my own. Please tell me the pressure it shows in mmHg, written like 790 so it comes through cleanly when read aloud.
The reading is 144
